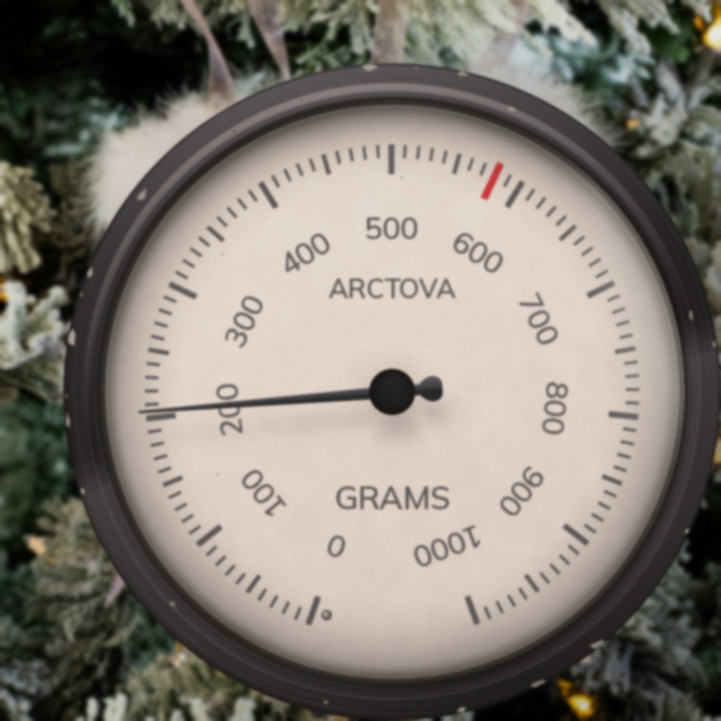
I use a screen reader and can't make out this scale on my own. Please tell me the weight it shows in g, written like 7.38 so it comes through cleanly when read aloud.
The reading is 205
